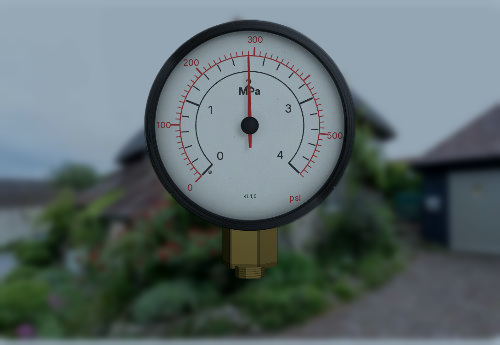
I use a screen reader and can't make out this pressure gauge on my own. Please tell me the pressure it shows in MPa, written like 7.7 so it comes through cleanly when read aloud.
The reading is 2
